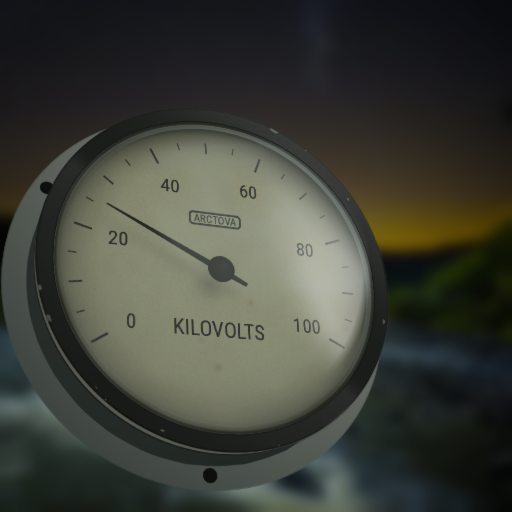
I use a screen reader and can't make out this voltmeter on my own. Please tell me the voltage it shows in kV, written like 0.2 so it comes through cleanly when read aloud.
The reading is 25
